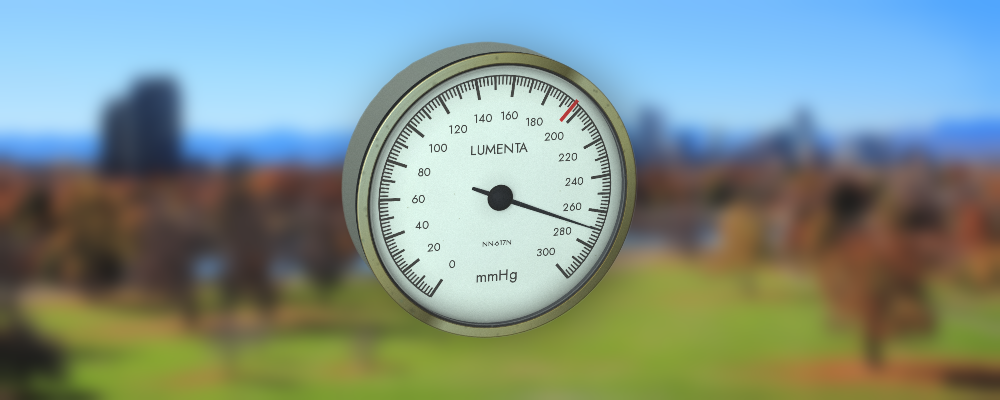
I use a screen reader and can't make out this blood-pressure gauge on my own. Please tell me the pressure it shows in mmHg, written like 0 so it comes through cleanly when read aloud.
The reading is 270
